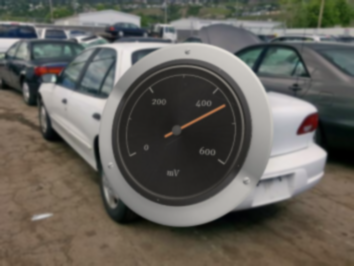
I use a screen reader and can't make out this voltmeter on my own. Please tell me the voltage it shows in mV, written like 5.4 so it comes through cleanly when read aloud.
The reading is 450
